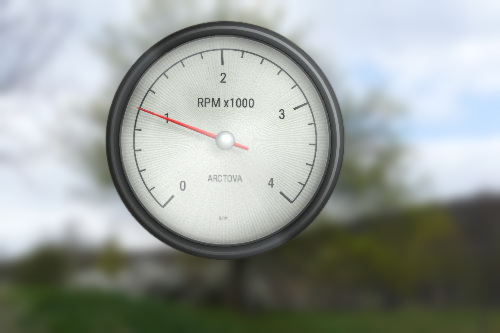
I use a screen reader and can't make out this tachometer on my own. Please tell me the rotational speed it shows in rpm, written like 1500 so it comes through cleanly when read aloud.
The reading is 1000
